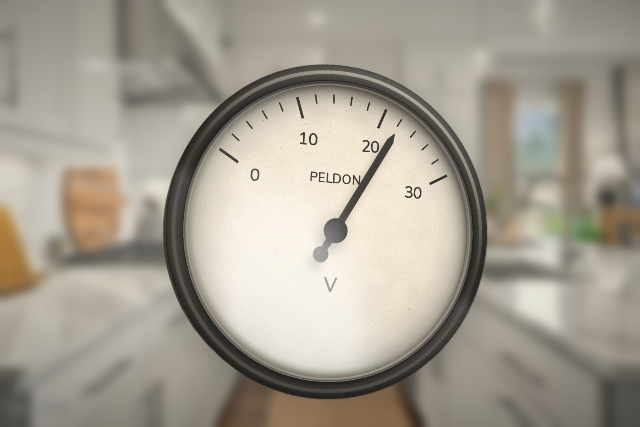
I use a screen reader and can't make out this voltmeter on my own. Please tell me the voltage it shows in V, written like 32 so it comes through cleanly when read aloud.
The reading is 22
